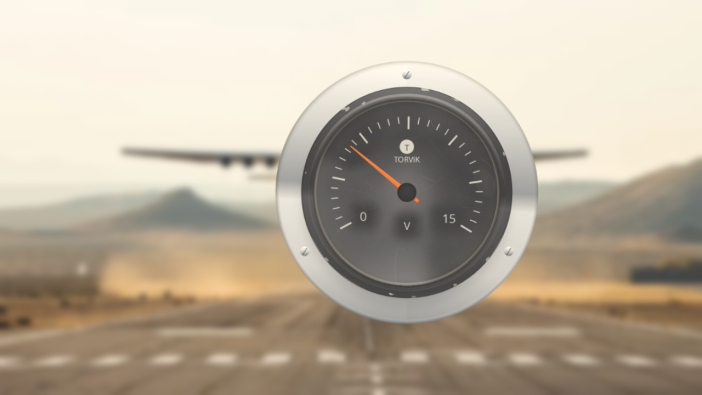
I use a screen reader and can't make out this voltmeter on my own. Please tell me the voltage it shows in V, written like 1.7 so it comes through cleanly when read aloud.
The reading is 4.25
